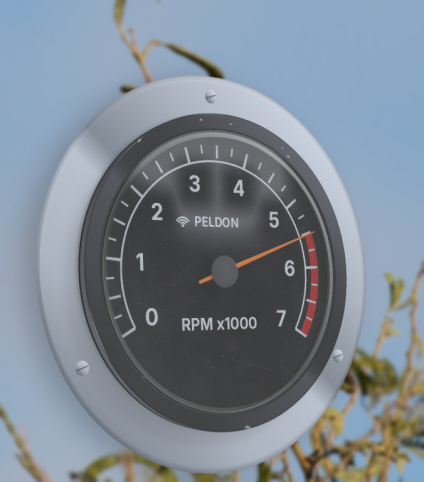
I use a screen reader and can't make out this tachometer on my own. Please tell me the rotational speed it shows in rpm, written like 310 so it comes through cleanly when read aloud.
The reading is 5500
